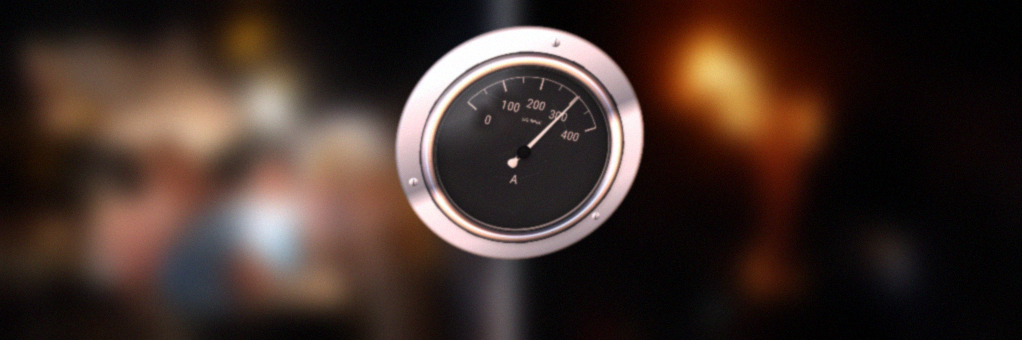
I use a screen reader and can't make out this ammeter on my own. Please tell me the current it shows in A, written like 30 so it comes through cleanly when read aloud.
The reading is 300
